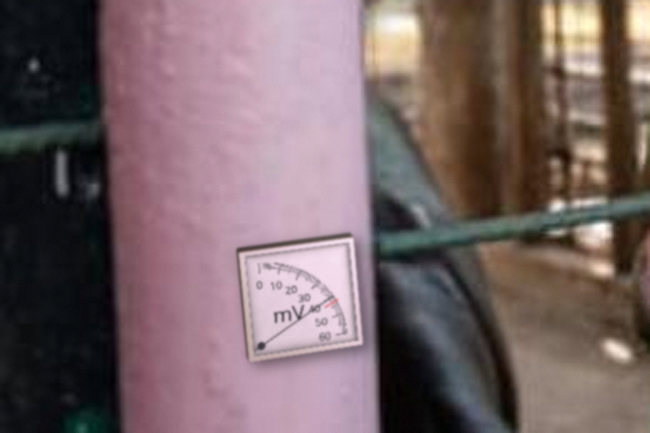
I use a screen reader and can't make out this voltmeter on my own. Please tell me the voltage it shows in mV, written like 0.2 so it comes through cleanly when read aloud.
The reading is 40
